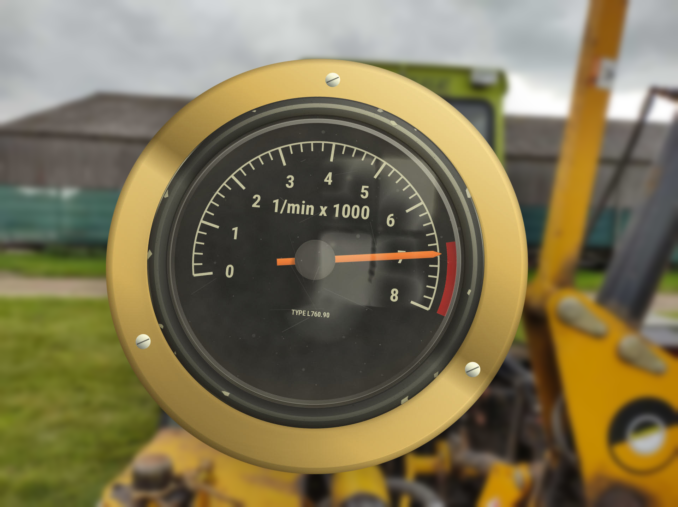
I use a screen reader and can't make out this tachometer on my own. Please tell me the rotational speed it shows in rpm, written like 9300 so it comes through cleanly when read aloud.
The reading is 7000
